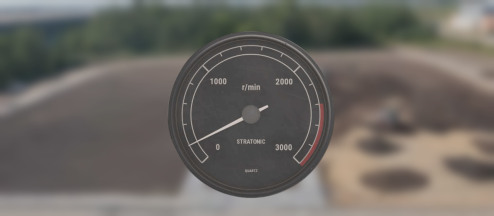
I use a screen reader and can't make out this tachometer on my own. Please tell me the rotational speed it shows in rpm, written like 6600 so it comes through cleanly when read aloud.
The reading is 200
